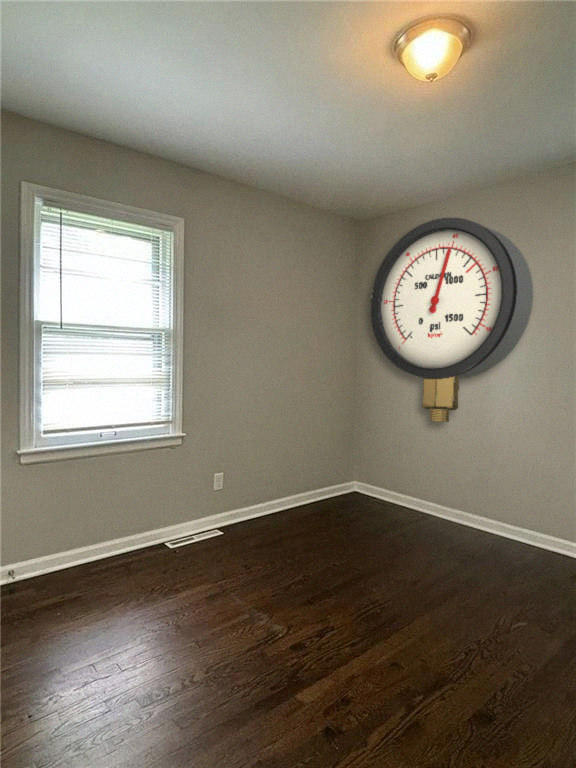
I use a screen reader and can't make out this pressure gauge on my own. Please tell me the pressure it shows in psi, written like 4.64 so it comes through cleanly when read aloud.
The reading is 850
